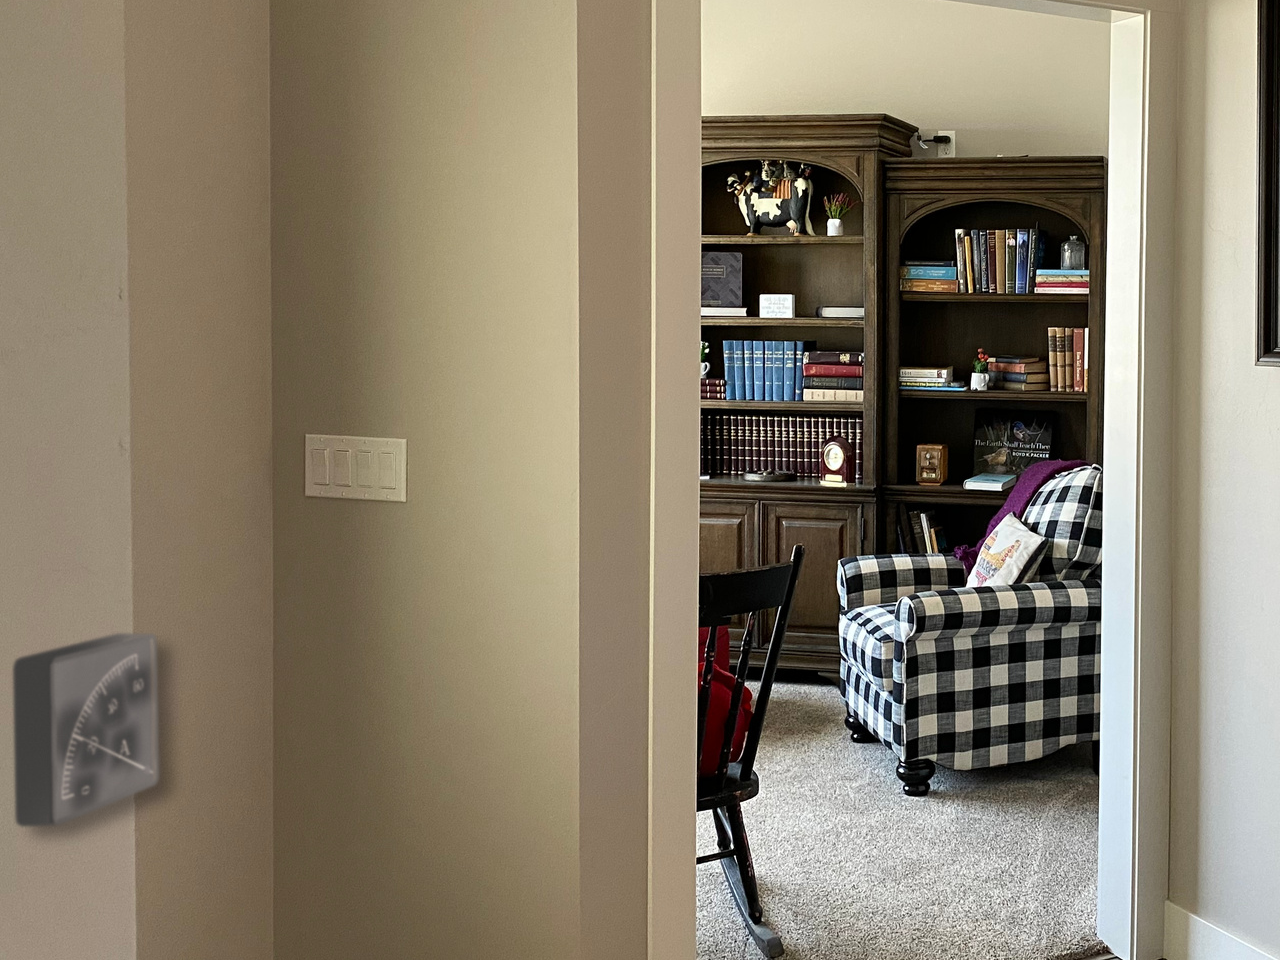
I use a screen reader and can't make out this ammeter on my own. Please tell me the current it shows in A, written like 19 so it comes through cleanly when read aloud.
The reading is 20
